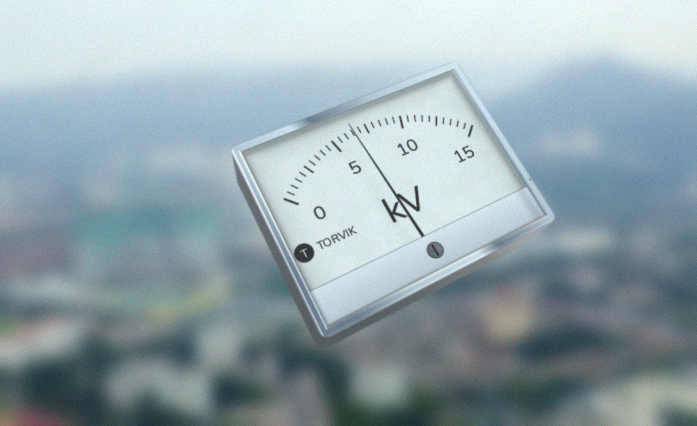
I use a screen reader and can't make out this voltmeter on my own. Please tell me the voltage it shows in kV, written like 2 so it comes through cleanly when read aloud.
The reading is 6.5
